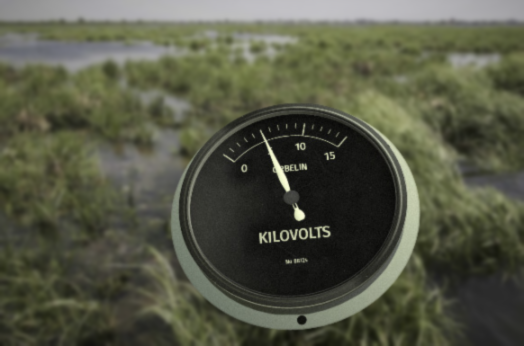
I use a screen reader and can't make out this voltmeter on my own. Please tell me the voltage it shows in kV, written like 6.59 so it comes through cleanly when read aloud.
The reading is 5
